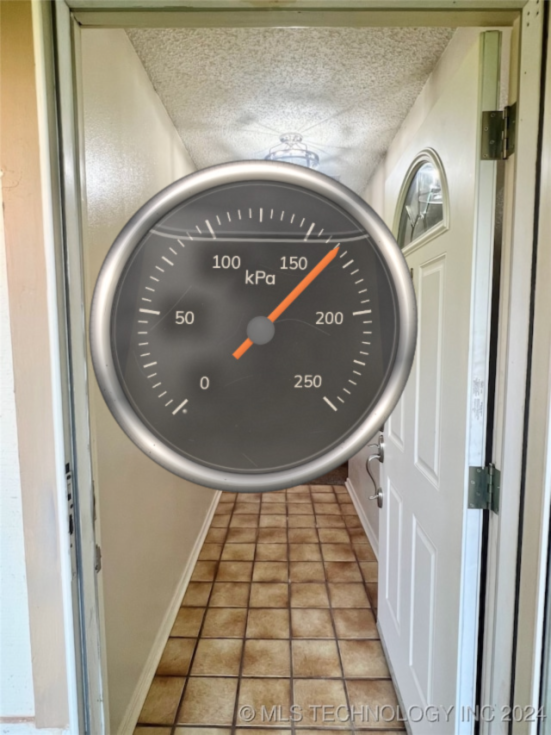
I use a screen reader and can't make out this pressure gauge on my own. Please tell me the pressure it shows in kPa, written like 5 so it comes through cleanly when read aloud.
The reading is 165
